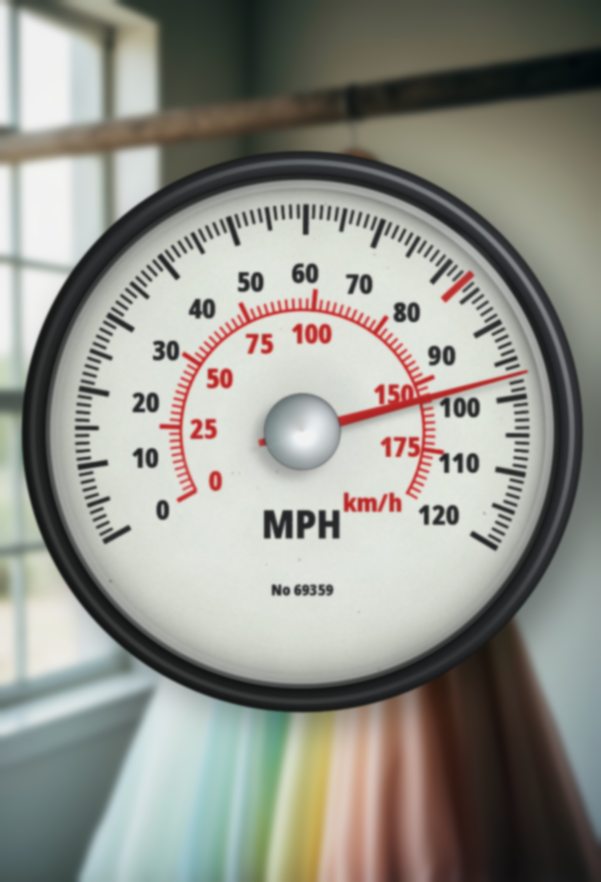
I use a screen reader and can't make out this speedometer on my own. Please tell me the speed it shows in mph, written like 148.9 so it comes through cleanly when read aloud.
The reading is 97
